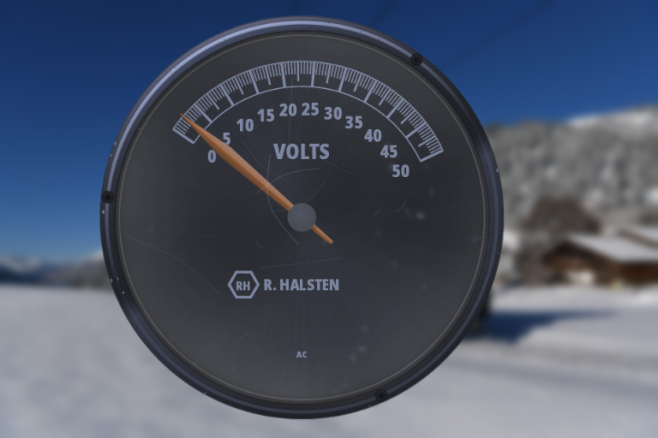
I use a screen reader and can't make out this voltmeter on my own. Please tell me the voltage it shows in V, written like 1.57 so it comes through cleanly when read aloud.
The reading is 2.5
